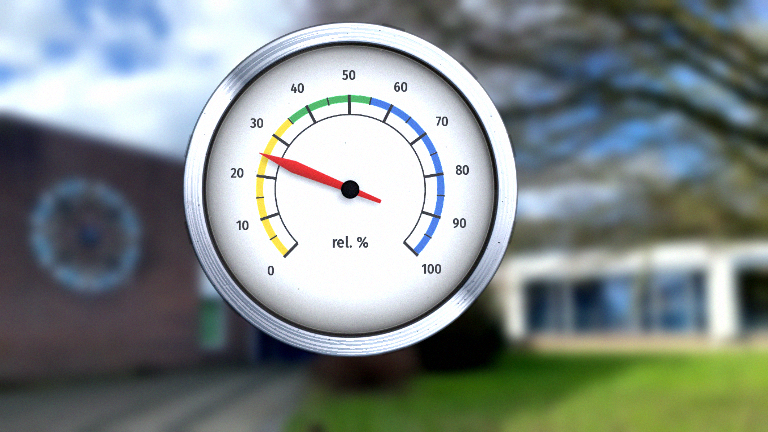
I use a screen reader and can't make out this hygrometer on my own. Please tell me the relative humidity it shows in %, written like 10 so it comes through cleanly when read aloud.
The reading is 25
